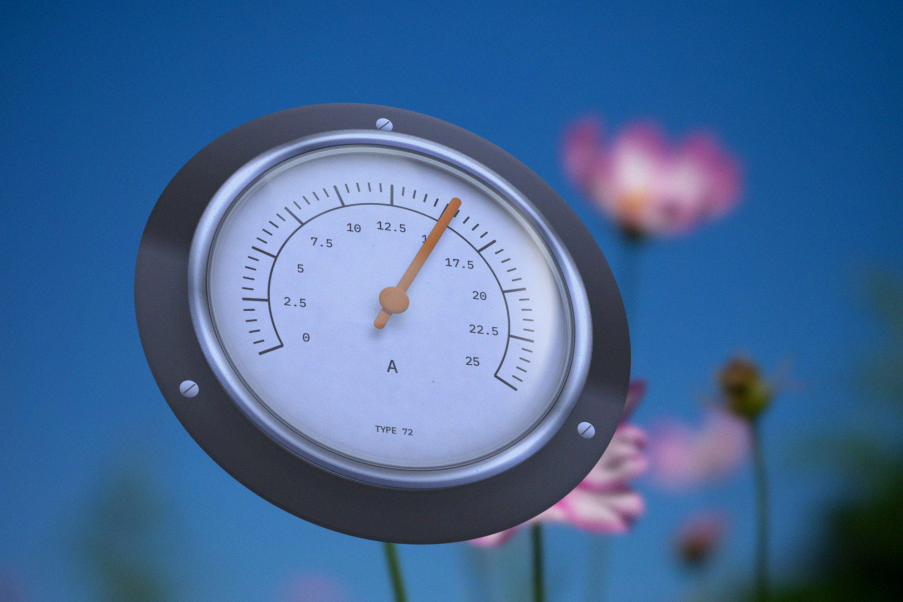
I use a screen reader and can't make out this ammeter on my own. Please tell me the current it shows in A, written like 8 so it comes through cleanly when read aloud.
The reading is 15.25
